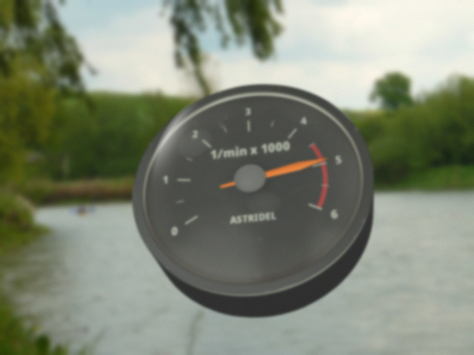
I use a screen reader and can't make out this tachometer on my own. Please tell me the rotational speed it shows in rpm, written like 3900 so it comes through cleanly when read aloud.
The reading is 5000
